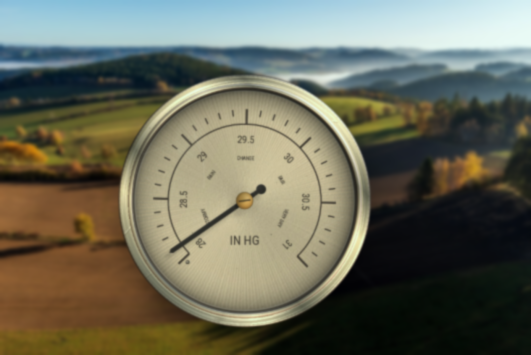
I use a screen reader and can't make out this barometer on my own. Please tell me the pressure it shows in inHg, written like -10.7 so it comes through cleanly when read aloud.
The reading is 28.1
